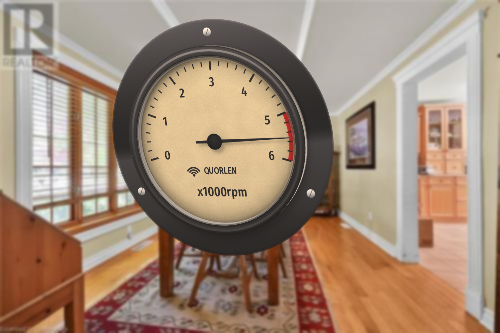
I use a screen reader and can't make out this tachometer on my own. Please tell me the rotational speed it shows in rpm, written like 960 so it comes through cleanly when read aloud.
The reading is 5500
